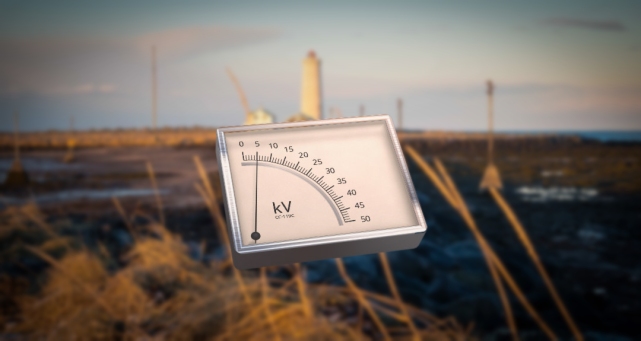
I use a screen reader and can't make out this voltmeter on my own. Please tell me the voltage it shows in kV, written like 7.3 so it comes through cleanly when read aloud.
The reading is 5
